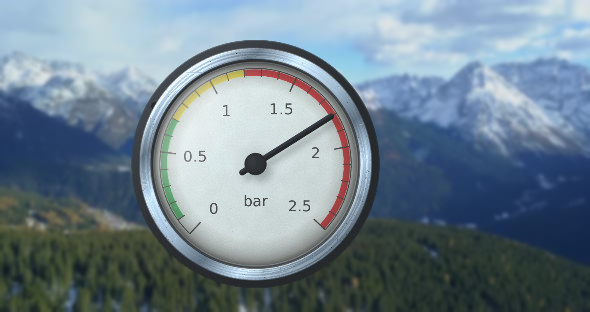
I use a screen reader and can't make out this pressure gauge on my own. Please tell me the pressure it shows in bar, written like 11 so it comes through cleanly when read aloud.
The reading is 1.8
